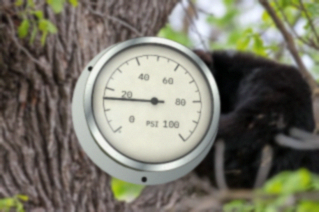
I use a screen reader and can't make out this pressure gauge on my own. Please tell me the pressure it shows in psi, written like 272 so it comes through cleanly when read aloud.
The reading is 15
